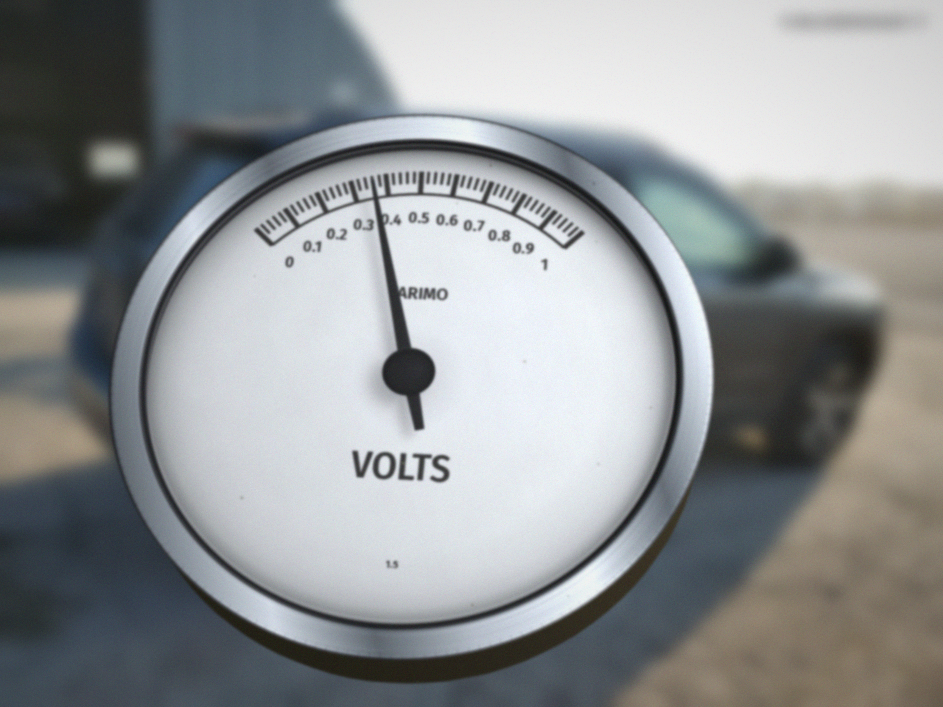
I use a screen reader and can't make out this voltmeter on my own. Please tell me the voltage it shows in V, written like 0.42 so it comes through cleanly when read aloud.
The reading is 0.36
